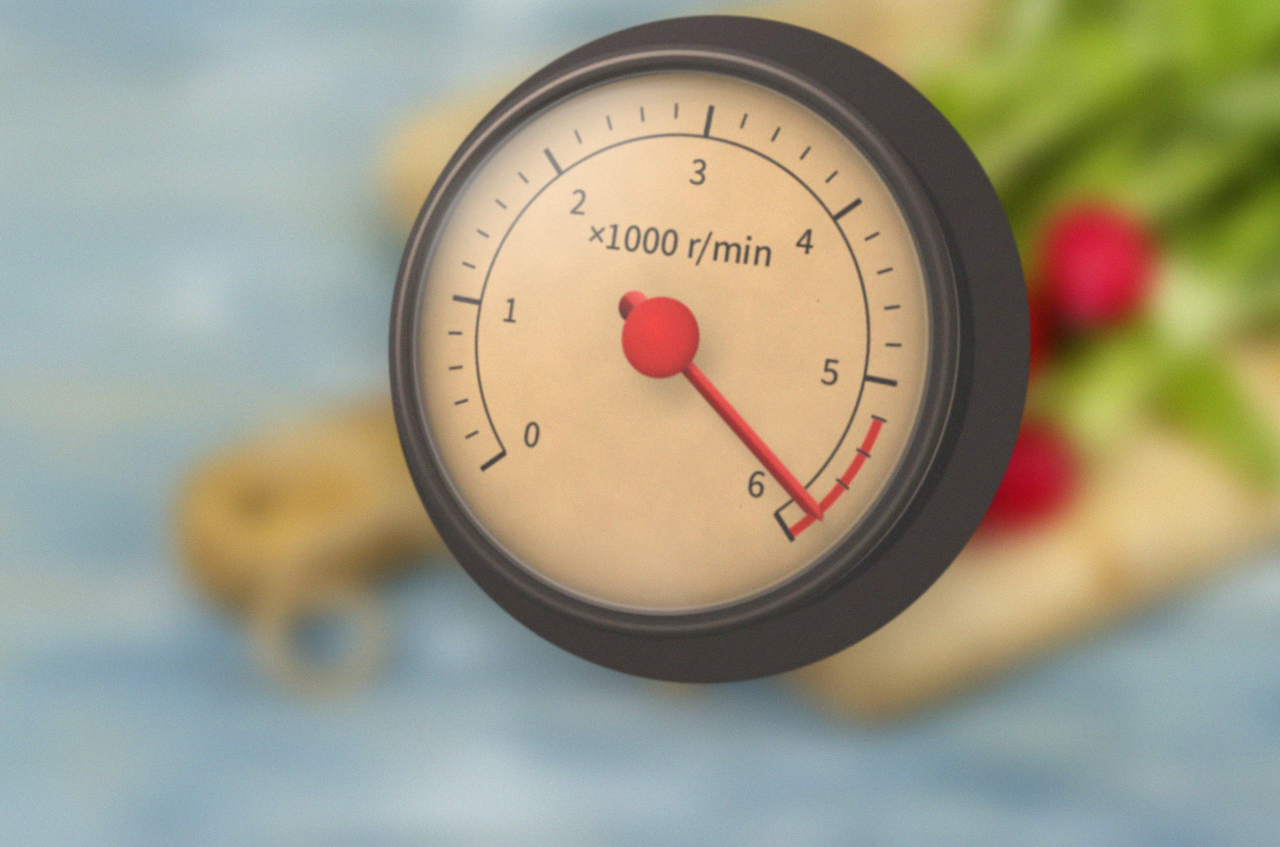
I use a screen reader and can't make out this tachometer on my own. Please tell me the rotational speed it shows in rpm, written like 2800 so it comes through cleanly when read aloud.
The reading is 5800
